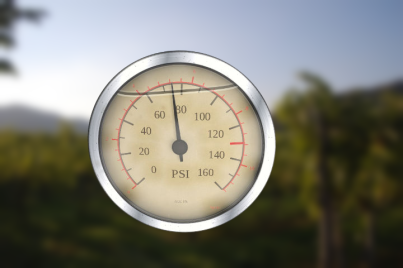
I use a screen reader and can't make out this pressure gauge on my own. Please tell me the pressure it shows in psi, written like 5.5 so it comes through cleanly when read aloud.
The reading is 75
